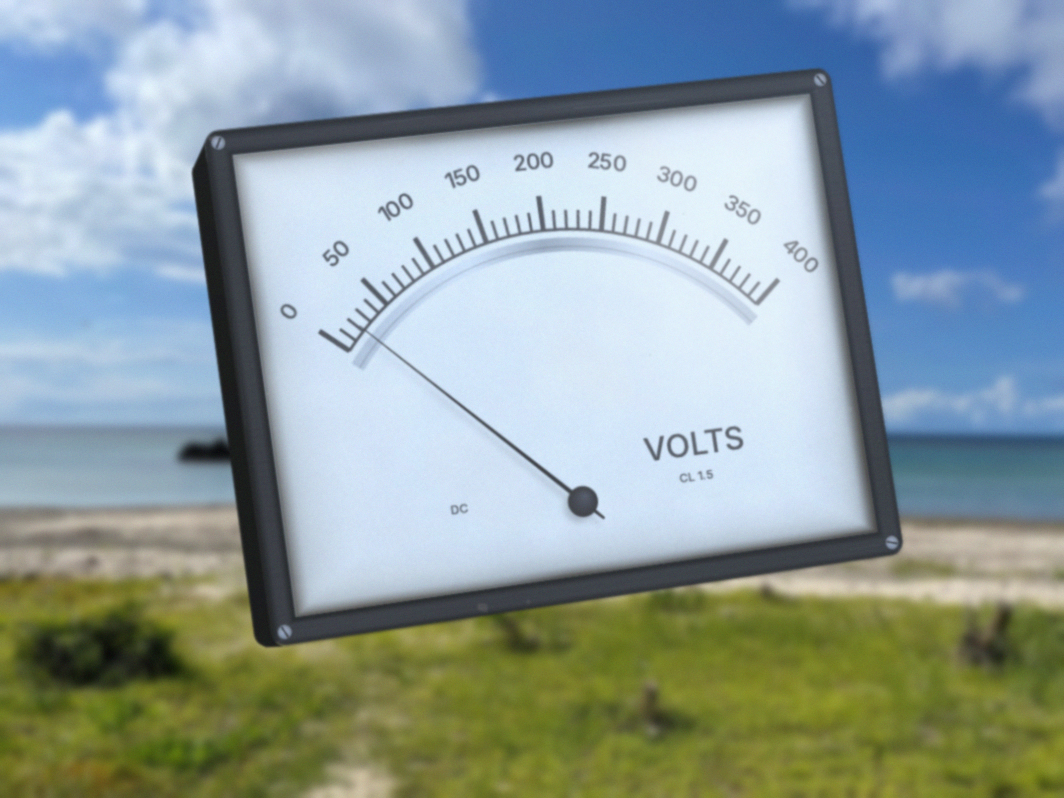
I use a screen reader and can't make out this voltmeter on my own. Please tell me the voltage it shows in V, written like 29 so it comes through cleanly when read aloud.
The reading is 20
